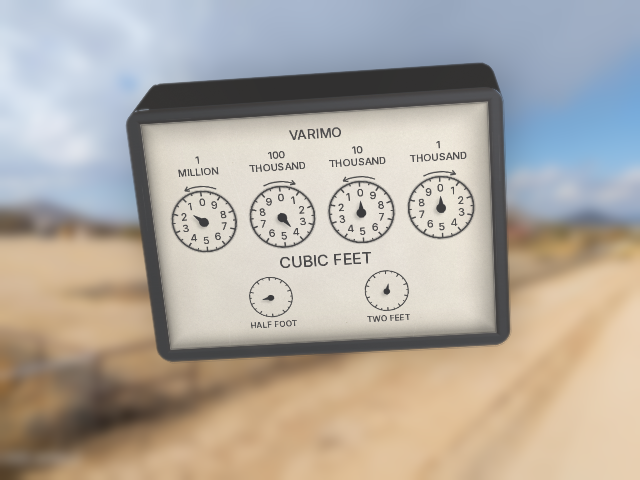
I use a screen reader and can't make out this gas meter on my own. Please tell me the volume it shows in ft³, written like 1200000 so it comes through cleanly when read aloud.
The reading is 140000
